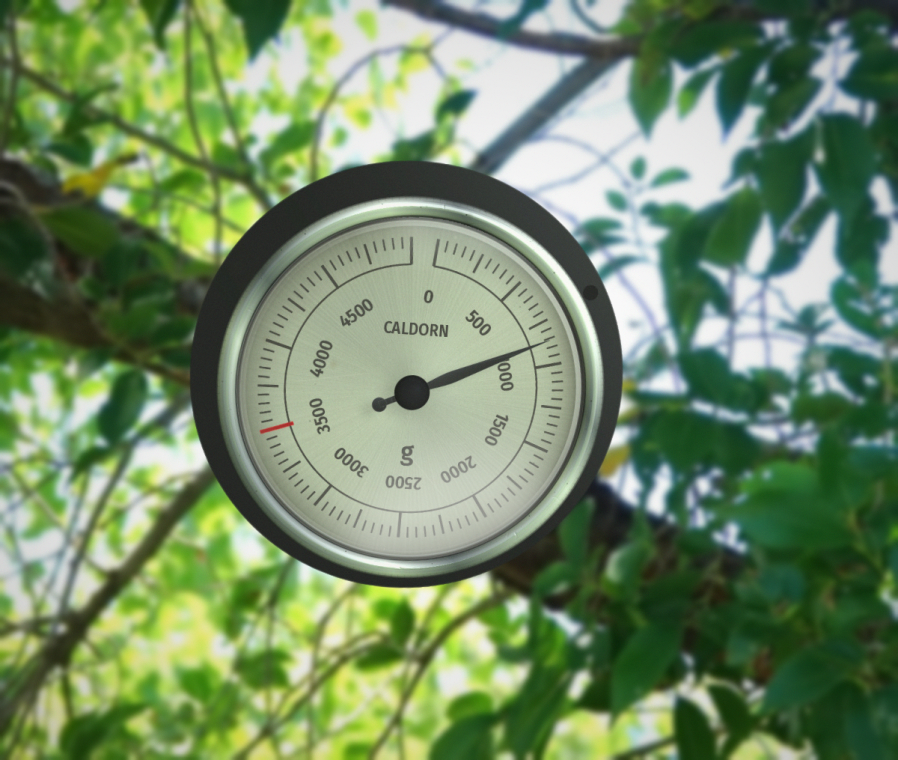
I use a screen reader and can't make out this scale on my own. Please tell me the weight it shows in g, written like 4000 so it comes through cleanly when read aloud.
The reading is 850
